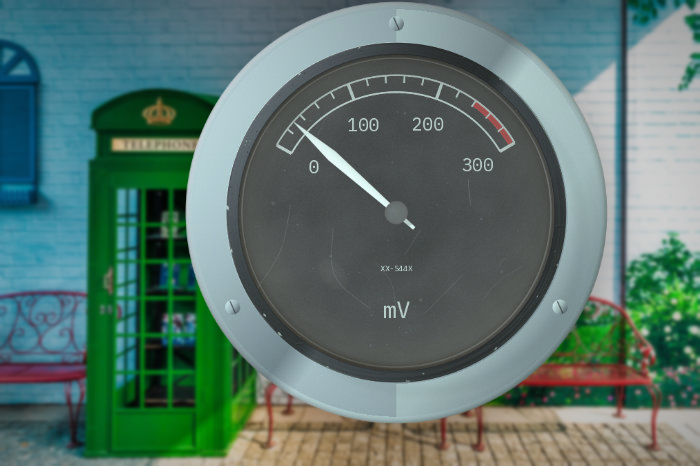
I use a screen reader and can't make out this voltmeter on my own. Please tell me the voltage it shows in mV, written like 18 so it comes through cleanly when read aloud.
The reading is 30
